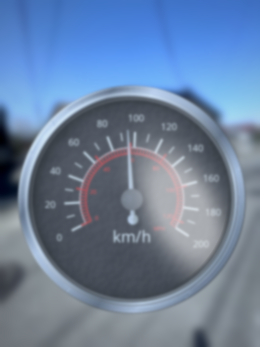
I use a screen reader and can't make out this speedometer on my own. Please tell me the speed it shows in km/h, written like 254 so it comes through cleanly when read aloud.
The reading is 95
